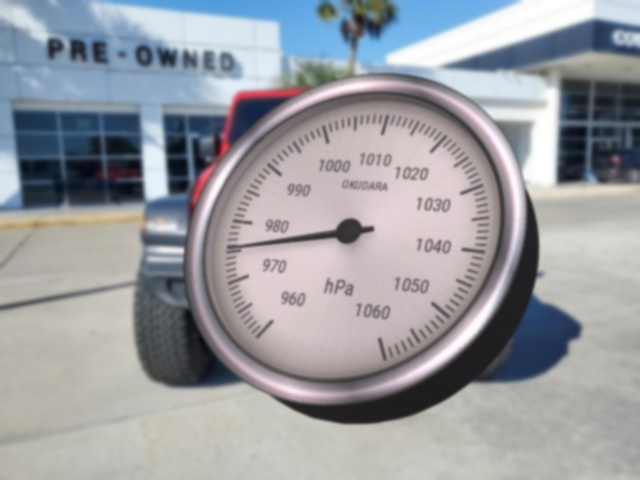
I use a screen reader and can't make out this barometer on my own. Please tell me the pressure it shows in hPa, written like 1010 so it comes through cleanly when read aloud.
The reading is 975
